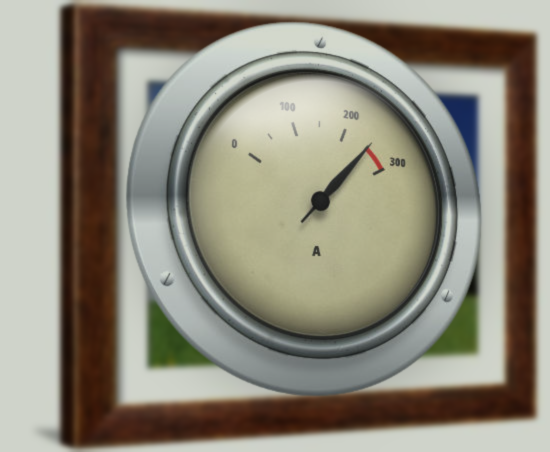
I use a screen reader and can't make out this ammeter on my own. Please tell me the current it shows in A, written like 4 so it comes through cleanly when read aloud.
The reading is 250
